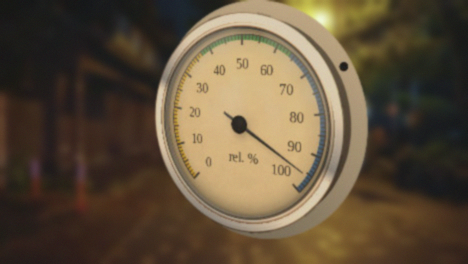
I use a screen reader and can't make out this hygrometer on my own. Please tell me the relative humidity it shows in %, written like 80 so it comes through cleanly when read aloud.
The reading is 95
